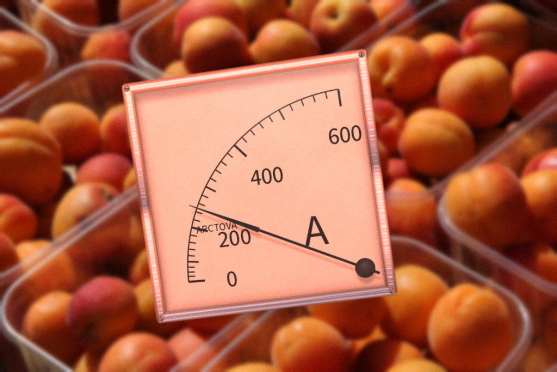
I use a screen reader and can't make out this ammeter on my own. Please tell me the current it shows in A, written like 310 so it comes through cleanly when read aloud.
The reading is 250
